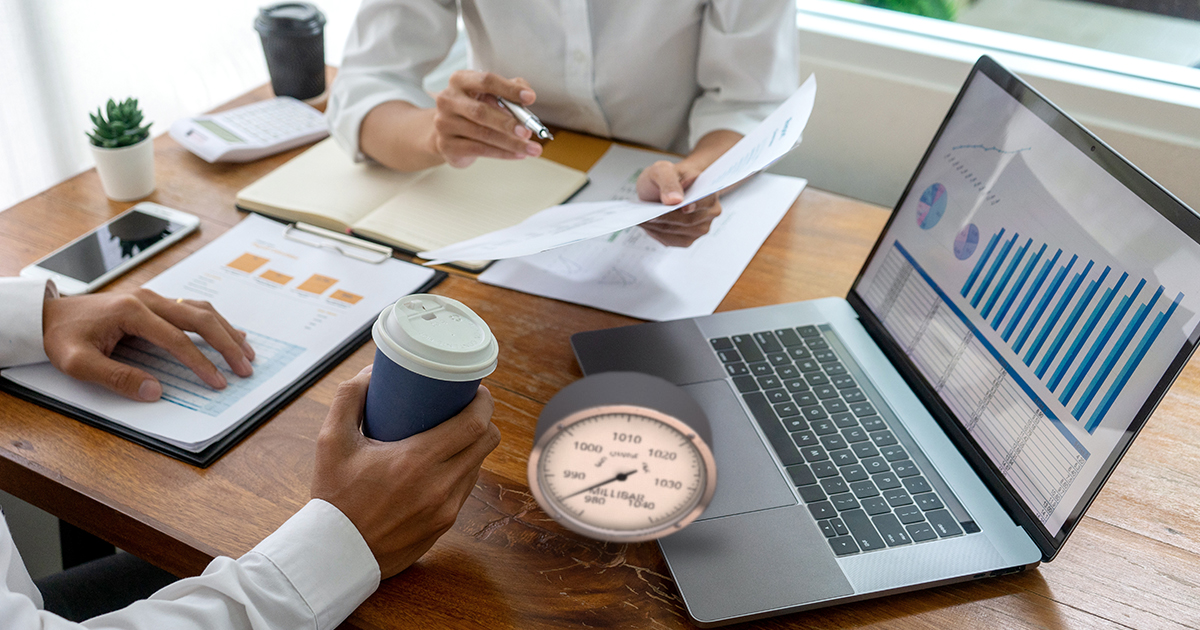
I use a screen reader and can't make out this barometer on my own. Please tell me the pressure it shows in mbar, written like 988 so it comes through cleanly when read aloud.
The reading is 985
